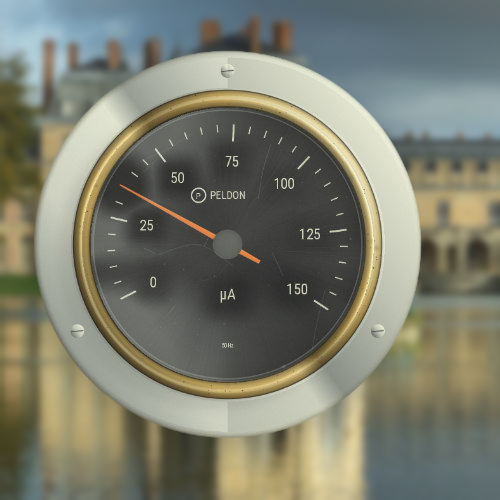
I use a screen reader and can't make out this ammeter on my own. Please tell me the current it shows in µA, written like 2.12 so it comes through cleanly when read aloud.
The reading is 35
